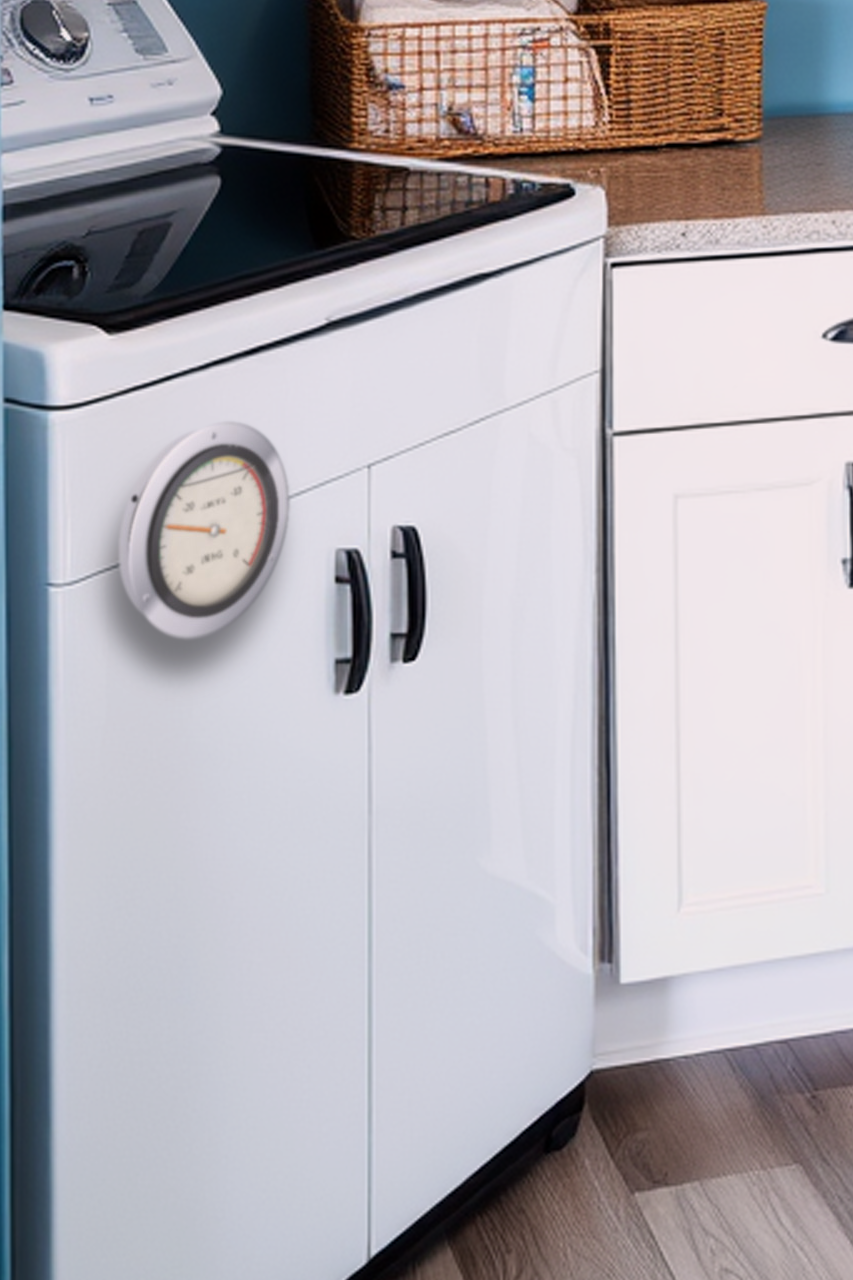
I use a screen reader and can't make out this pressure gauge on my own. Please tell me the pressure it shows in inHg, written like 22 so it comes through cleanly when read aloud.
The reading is -23
